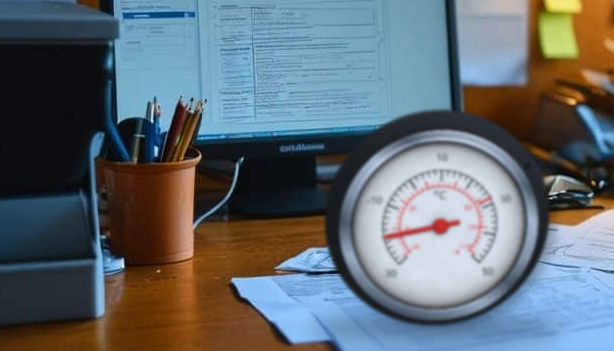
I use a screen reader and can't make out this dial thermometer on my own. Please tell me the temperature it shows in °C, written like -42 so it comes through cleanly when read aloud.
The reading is -20
